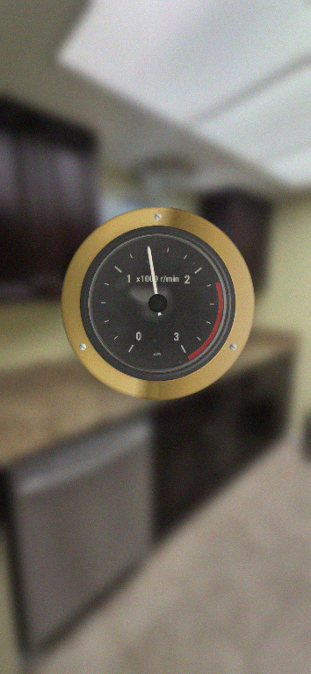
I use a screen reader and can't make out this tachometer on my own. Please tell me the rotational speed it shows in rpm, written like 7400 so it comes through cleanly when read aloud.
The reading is 1400
